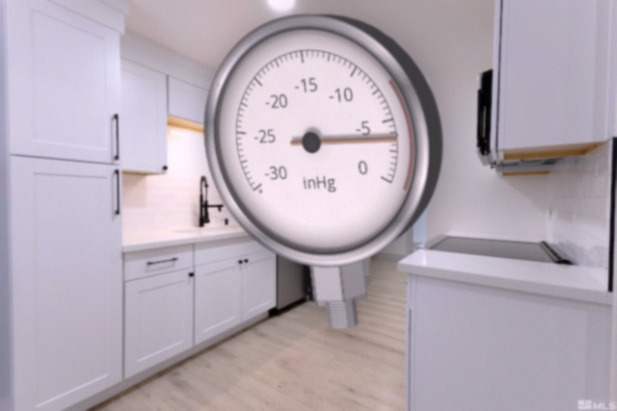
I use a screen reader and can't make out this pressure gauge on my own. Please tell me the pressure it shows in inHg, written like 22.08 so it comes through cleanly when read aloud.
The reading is -3.5
